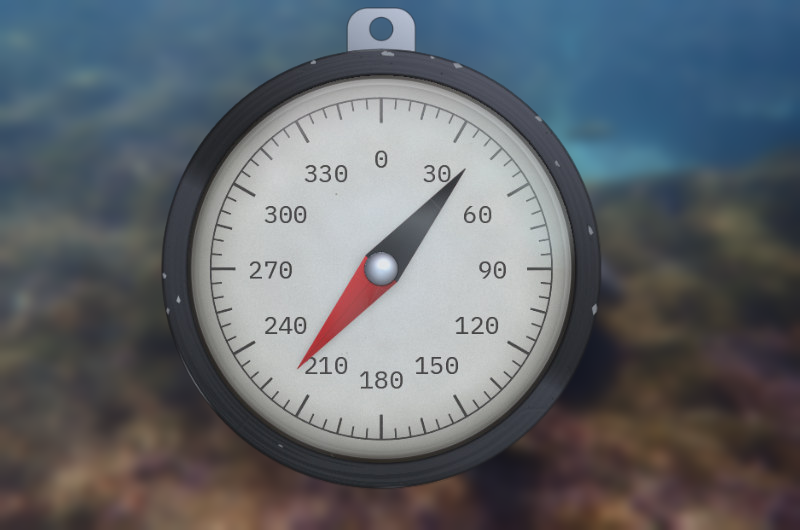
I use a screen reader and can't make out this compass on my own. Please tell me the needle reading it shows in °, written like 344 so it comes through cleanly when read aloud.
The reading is 220
